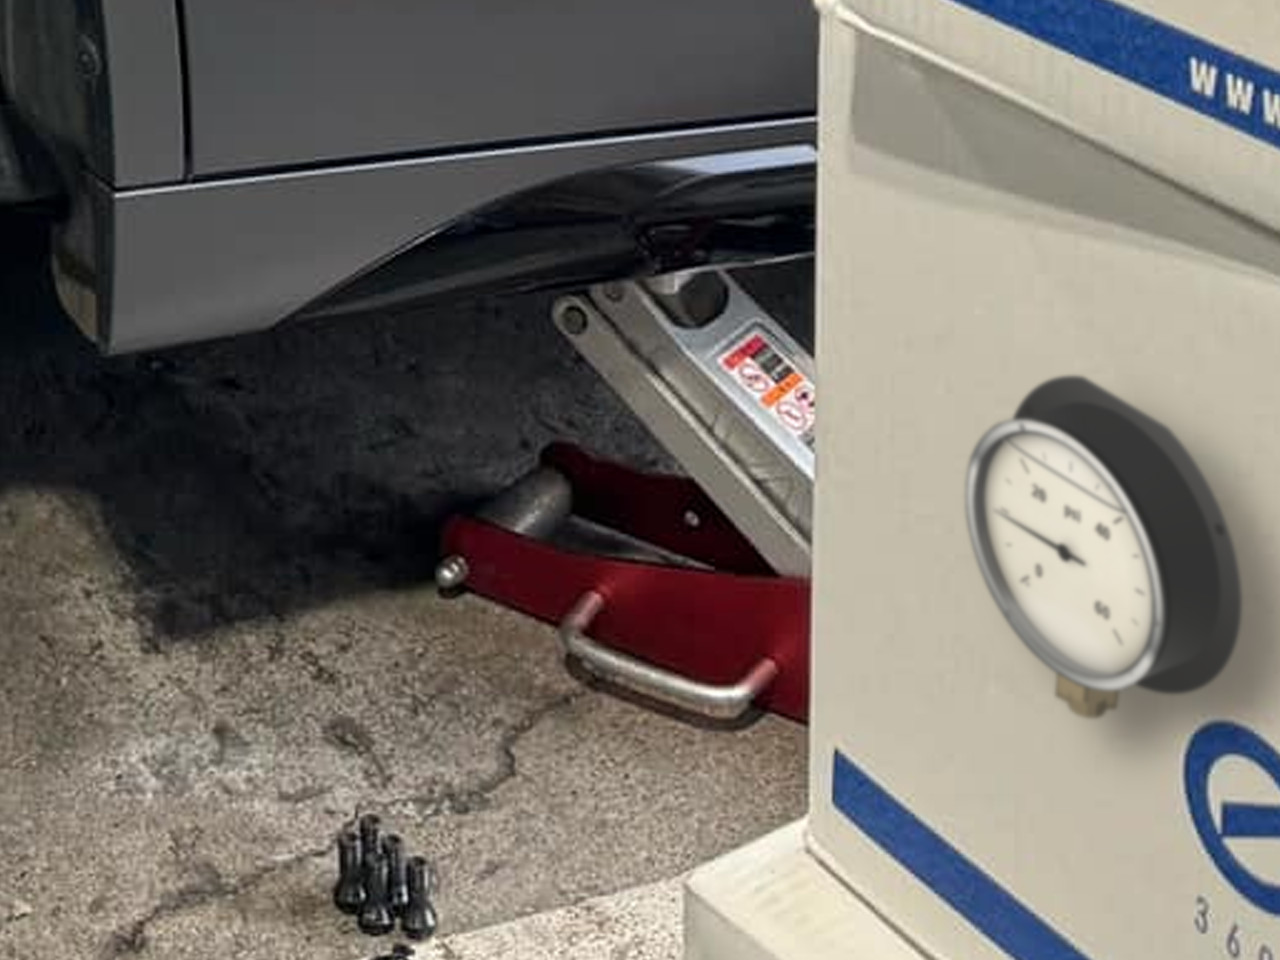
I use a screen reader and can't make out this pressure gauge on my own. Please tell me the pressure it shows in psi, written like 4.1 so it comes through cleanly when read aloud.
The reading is 10
